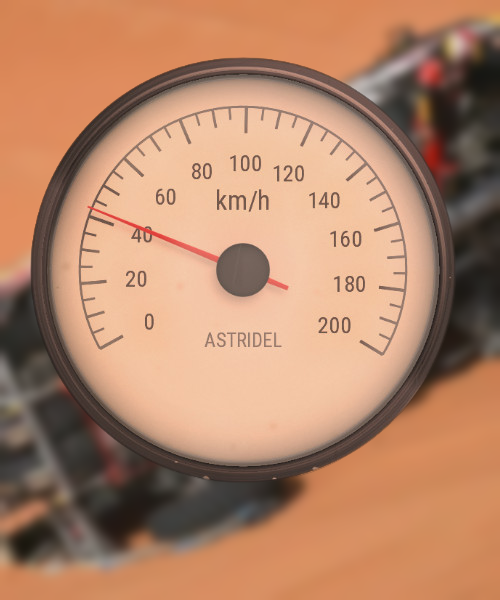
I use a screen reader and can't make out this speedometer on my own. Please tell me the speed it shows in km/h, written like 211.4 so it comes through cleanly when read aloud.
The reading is 42.5
